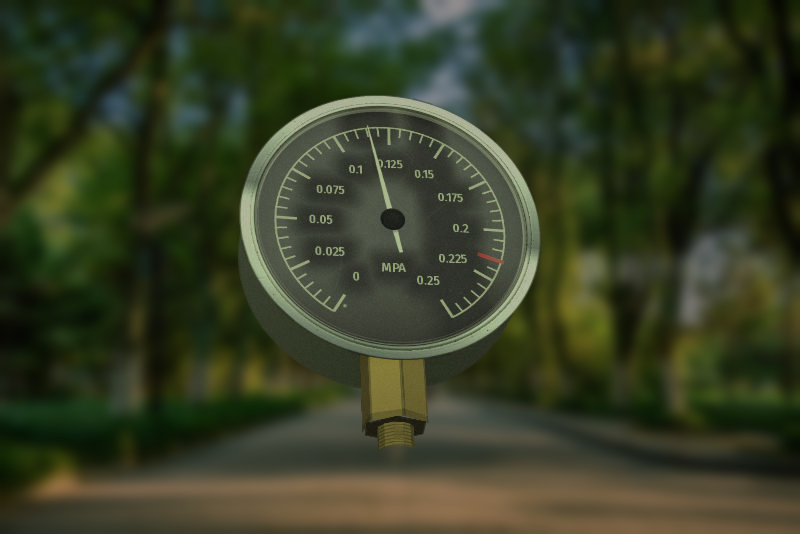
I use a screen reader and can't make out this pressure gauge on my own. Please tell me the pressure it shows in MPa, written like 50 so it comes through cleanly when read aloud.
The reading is 0.115
